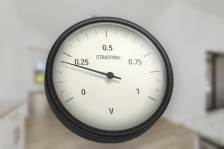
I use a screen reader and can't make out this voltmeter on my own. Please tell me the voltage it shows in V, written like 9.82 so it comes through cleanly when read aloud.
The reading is 0.2
